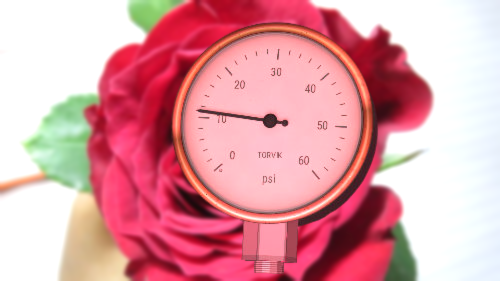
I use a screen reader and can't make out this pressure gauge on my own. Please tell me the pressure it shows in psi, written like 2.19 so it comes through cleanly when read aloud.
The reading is 11
